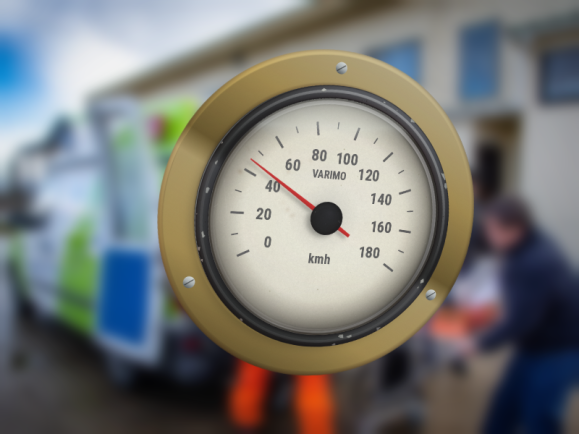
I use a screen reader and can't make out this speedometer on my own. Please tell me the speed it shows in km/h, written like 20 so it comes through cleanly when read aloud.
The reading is 45
